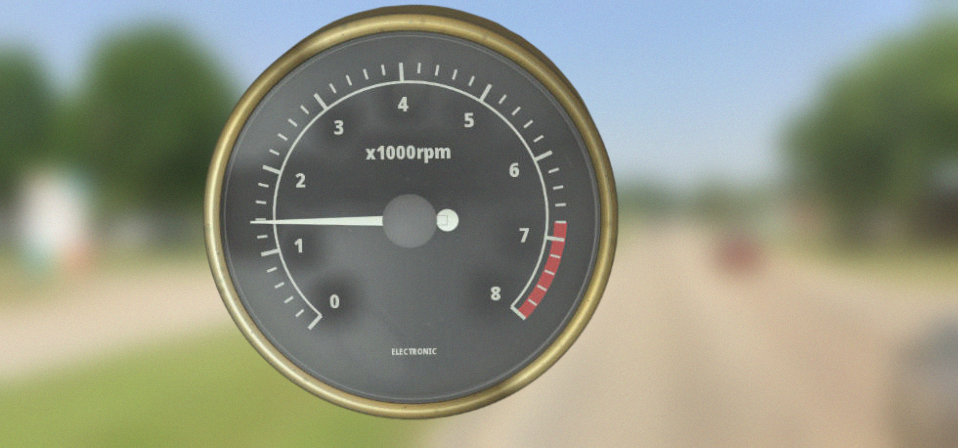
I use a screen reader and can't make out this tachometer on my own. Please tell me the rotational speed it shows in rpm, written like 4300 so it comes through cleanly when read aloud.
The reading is 1400
